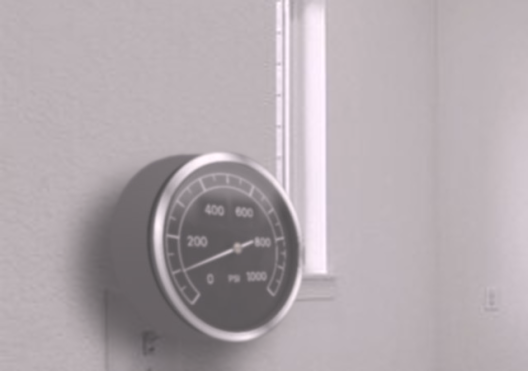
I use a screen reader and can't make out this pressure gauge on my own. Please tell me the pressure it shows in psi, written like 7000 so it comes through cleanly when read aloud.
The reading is 100
